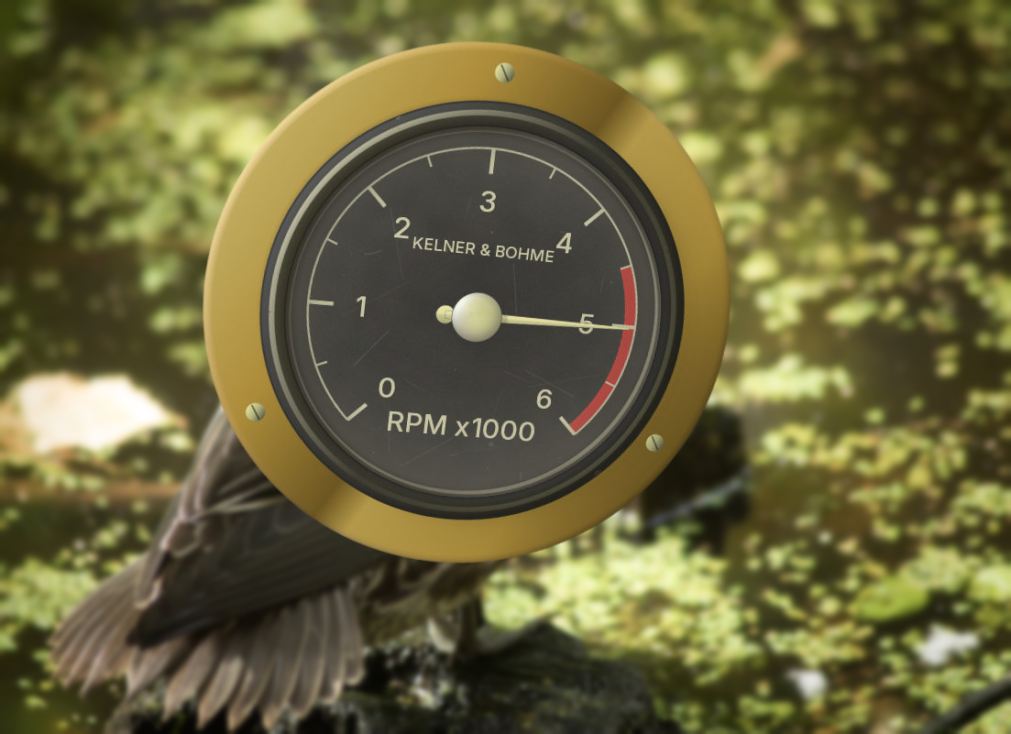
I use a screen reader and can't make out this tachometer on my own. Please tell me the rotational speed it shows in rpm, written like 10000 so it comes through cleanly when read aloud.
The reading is 5000
